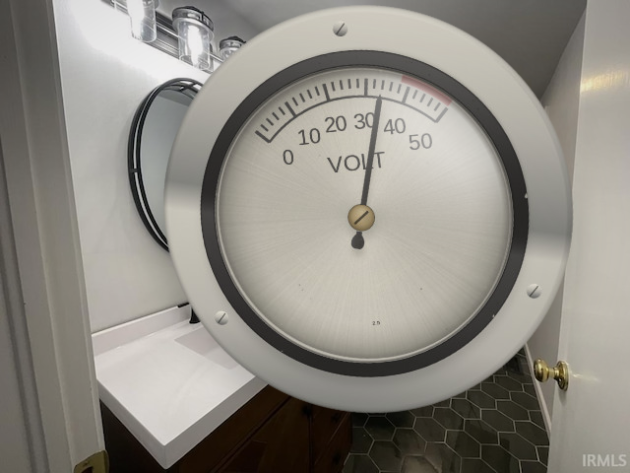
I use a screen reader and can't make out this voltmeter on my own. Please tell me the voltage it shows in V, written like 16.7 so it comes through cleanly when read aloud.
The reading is 34
